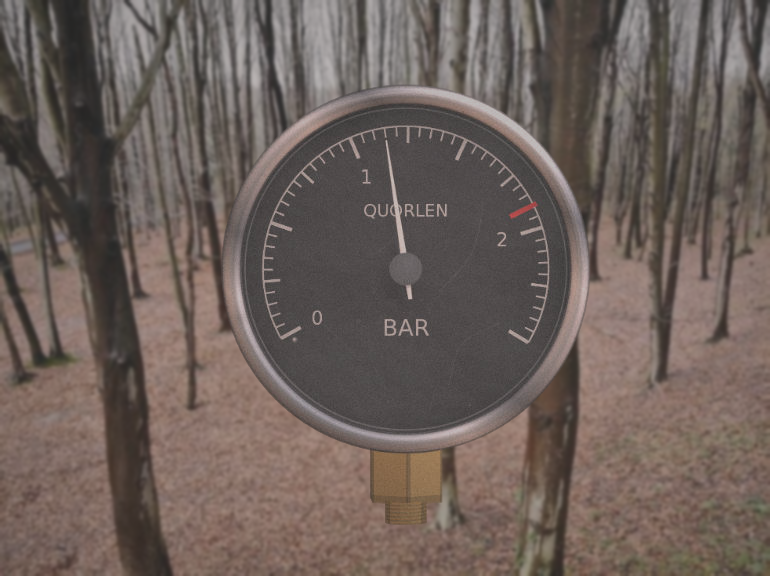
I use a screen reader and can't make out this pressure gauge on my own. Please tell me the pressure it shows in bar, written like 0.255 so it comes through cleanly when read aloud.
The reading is 1.15
